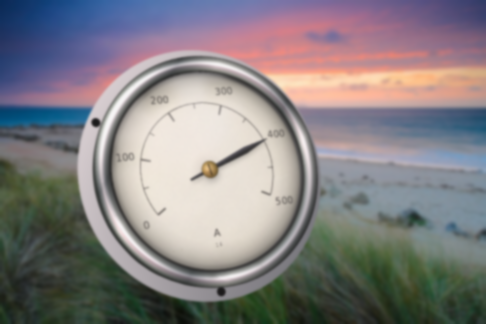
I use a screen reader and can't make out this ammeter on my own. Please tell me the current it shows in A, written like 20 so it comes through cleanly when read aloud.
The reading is 400
